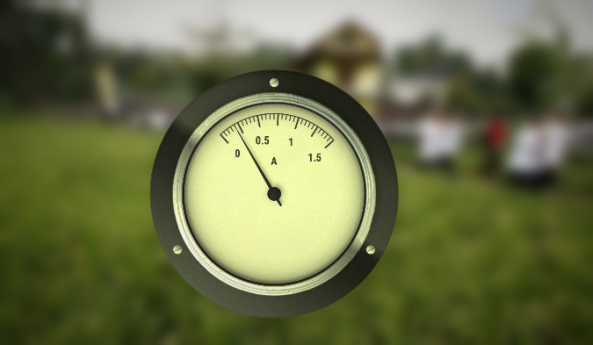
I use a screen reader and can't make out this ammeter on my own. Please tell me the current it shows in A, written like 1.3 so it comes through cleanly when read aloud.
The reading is 0.2
